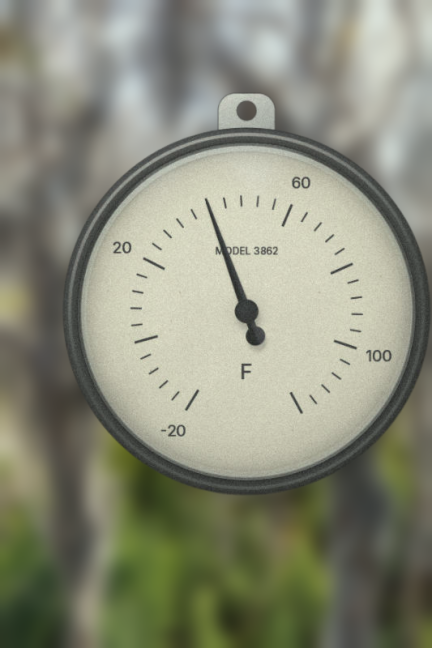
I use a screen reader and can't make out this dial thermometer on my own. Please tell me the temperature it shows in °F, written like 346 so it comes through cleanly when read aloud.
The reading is 40
